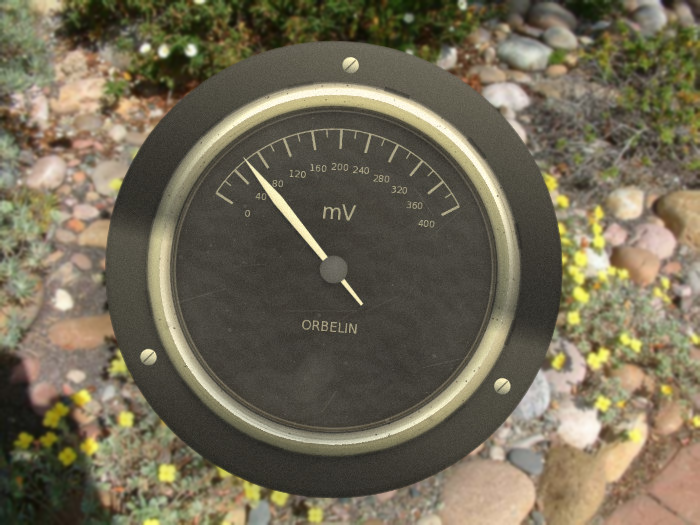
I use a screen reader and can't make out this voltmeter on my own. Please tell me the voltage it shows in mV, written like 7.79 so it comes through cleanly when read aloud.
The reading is 60
